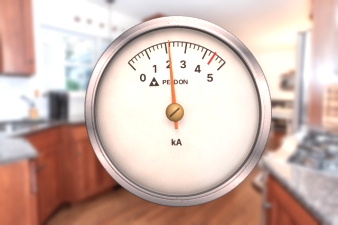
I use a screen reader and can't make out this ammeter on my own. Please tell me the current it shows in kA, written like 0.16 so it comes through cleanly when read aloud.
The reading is 2.2
